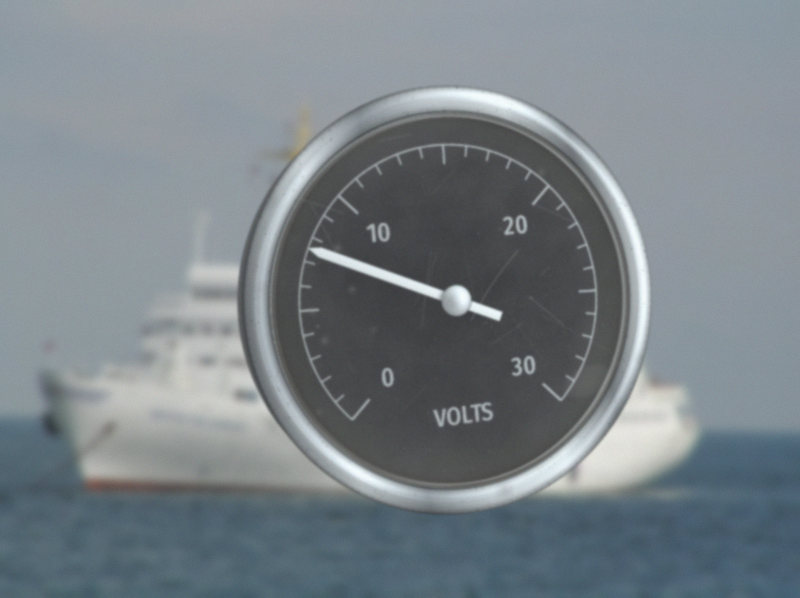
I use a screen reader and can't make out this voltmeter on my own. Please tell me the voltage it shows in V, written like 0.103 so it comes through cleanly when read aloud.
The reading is 7.5
